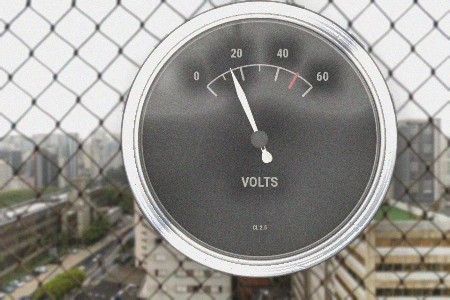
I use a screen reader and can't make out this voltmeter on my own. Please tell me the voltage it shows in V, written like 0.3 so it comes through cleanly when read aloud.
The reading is 15
